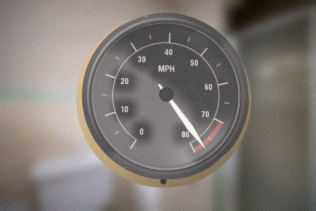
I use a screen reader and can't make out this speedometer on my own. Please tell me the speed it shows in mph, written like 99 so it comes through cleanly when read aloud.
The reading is 77.5
